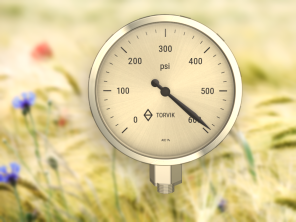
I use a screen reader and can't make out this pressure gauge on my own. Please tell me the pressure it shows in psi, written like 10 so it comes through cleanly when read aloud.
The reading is 590
